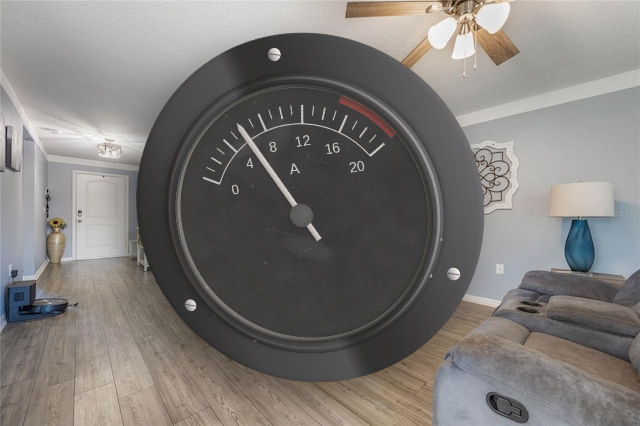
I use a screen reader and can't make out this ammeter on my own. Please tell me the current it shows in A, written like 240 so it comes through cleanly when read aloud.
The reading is 6
